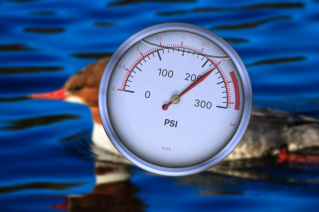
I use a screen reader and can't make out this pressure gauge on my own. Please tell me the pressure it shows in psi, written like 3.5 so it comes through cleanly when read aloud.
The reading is 220
